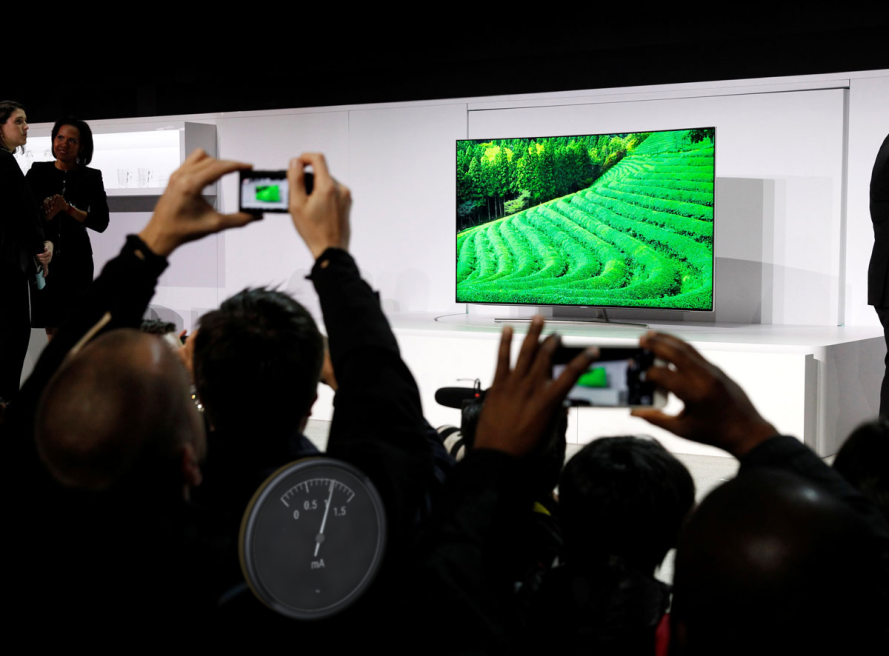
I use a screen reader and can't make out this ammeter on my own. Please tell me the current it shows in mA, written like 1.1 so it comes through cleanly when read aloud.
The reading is 1
